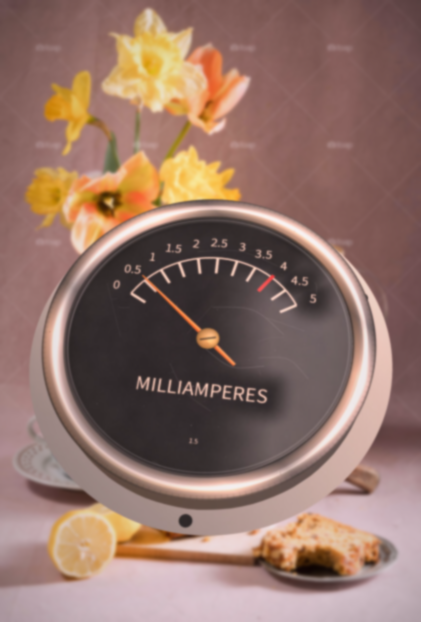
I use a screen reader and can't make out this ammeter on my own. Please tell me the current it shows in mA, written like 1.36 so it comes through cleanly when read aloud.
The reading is 0.5
